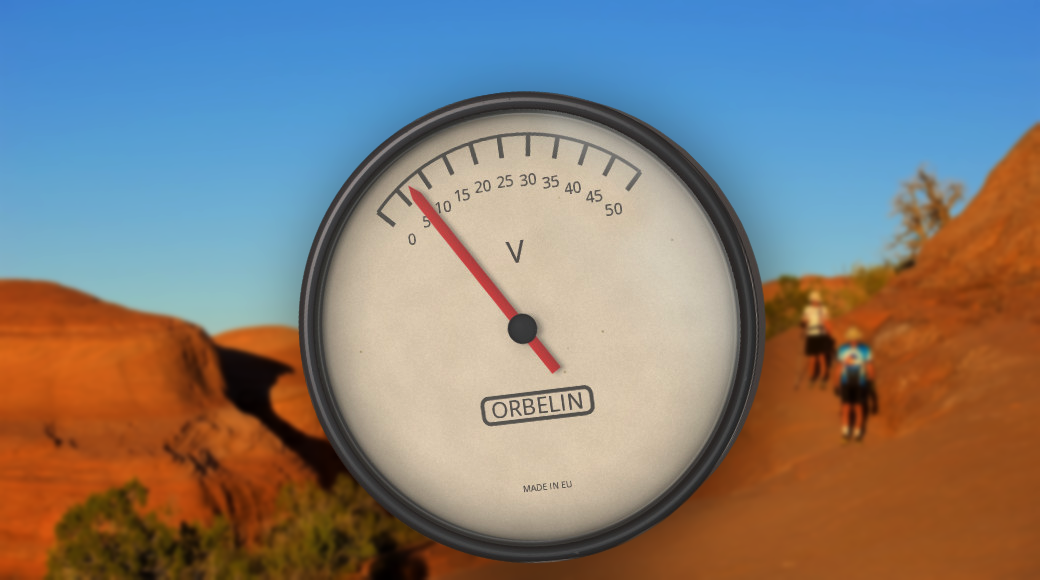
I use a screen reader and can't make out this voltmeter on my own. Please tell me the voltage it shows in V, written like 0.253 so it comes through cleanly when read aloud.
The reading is 7.5
